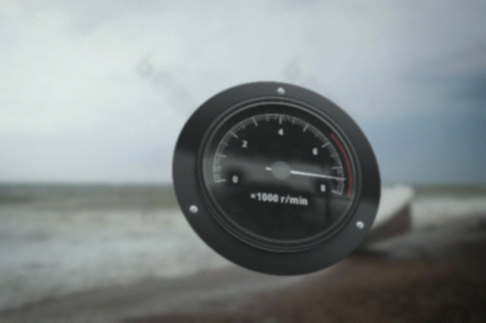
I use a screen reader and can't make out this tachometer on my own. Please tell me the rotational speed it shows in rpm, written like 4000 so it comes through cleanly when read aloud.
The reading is 7500
